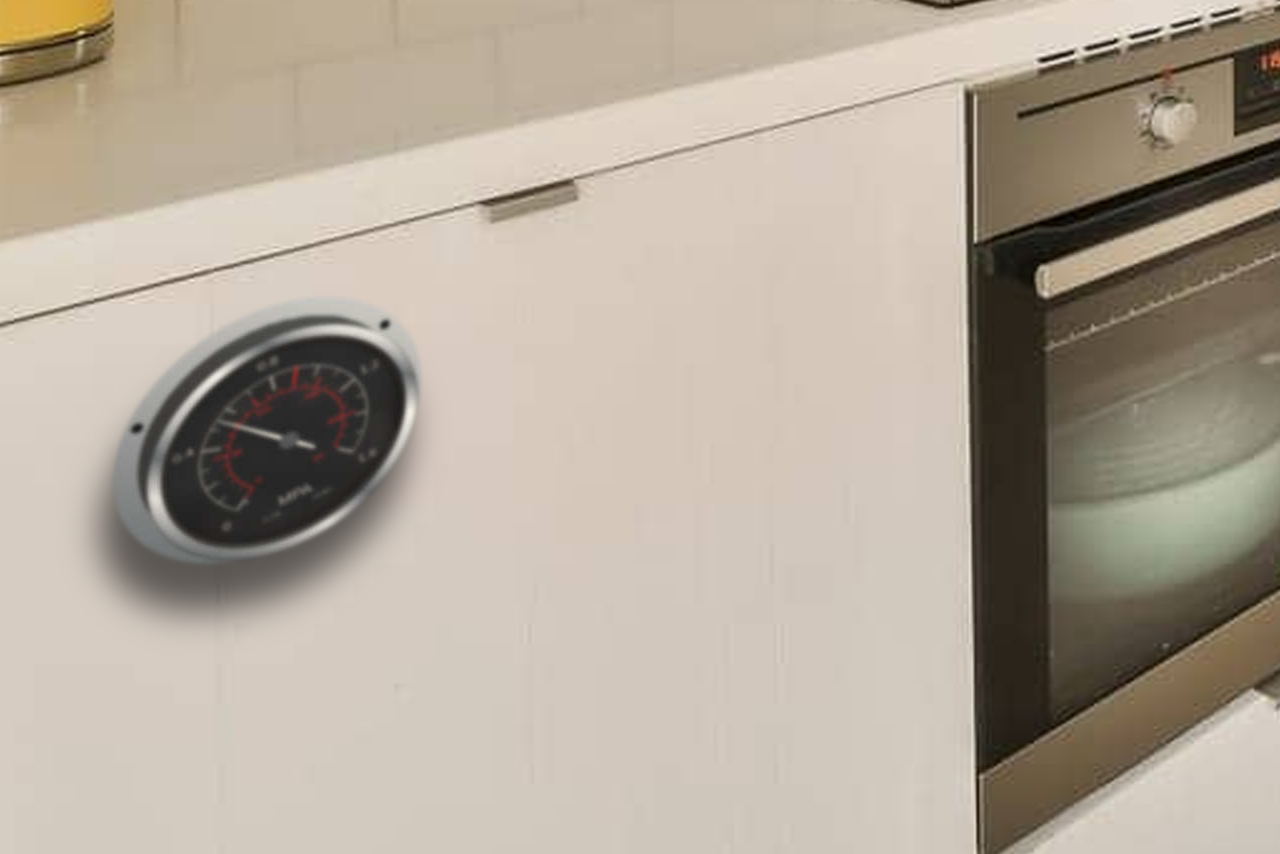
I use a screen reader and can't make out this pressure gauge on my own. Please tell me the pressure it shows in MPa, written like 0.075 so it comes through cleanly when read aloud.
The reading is 0.55
